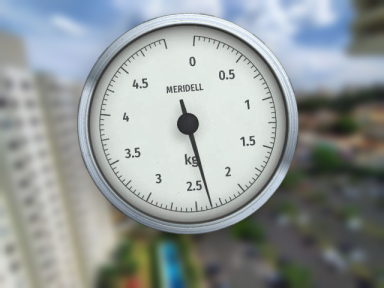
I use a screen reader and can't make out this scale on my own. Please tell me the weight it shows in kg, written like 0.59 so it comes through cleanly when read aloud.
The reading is 2.35
